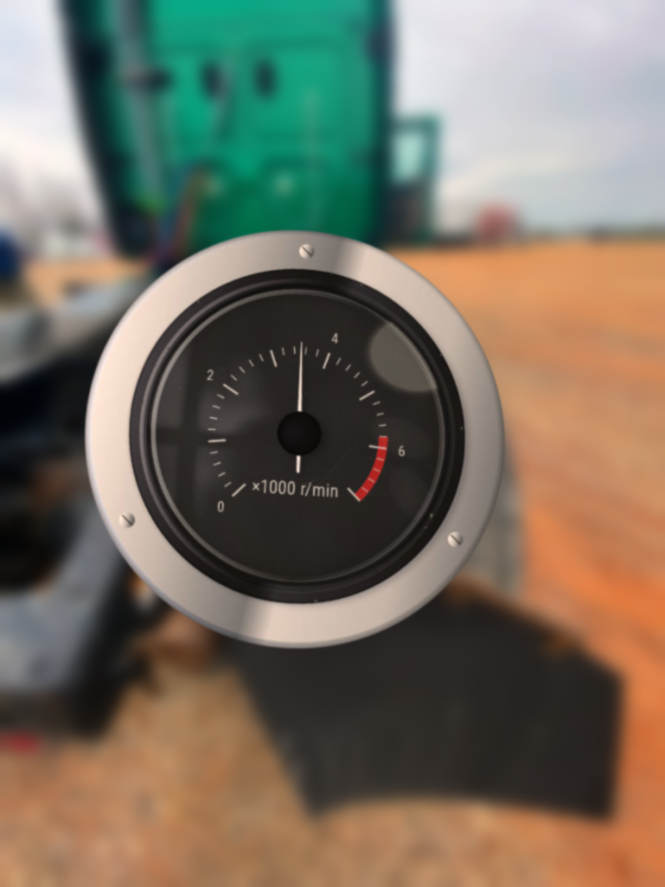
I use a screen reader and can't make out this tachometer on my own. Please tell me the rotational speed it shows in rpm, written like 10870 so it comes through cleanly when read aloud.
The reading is 3500
